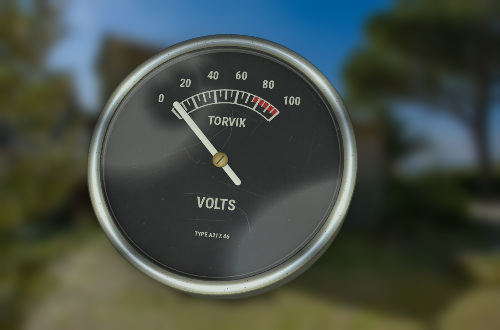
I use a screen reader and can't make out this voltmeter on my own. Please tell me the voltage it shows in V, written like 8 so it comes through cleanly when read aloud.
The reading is 5
